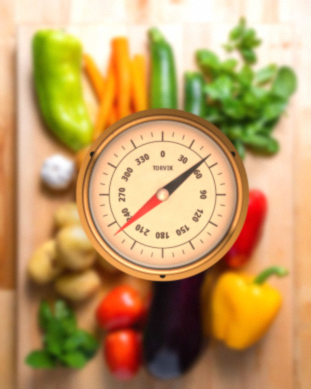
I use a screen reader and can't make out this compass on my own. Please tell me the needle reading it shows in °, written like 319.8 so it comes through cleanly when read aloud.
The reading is 230
